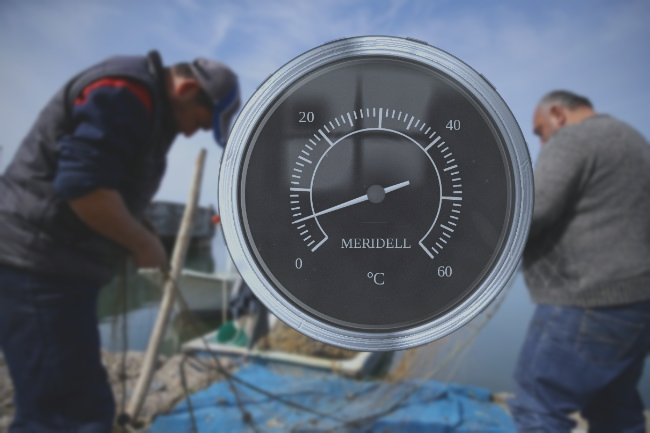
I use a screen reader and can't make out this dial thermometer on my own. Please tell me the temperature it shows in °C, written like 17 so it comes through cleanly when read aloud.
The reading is 5
